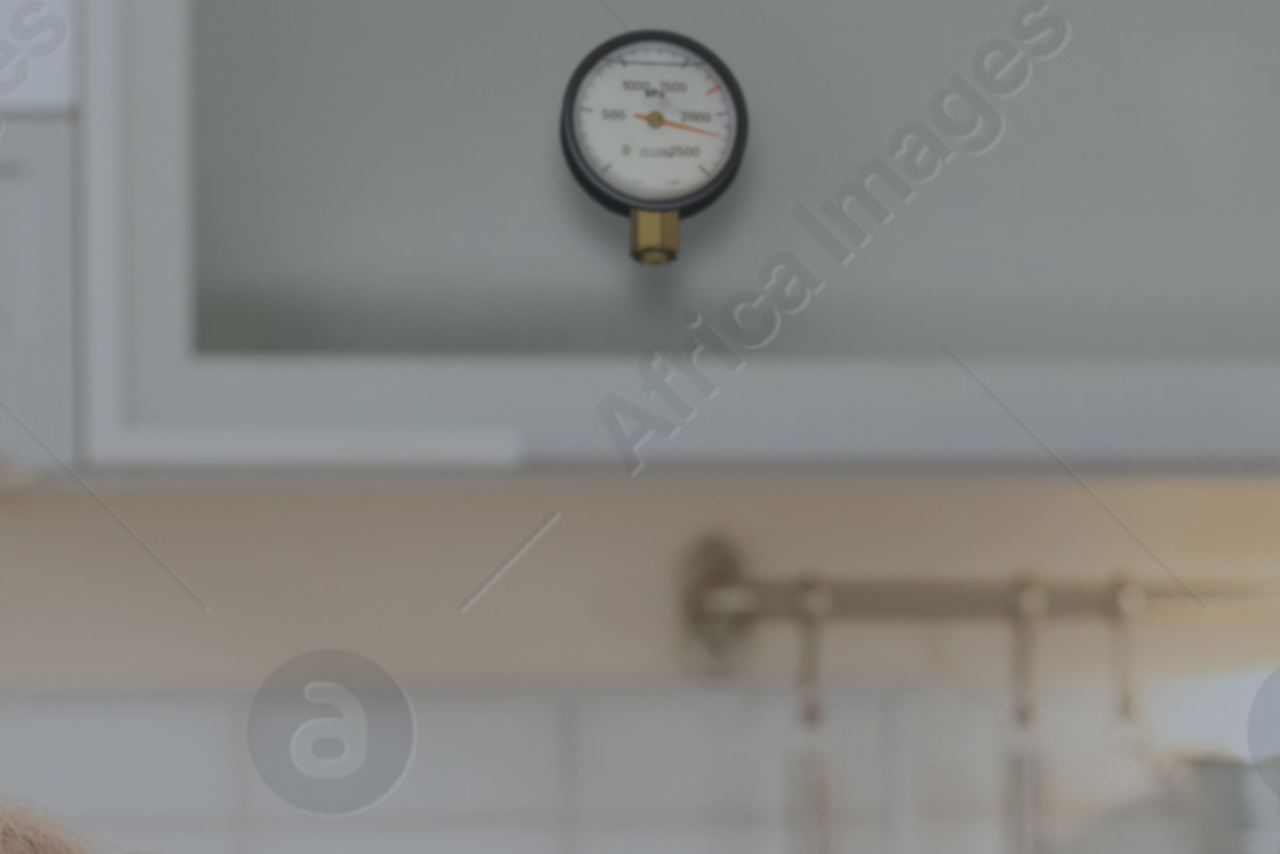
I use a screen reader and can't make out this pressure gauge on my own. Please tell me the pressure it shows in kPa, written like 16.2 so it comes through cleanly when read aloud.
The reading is 2200
